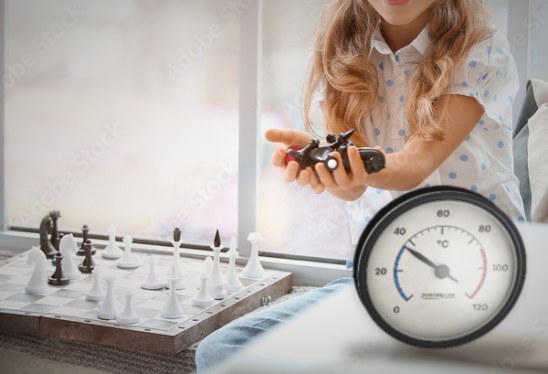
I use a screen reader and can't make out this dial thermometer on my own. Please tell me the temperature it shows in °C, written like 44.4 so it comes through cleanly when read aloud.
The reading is 36
